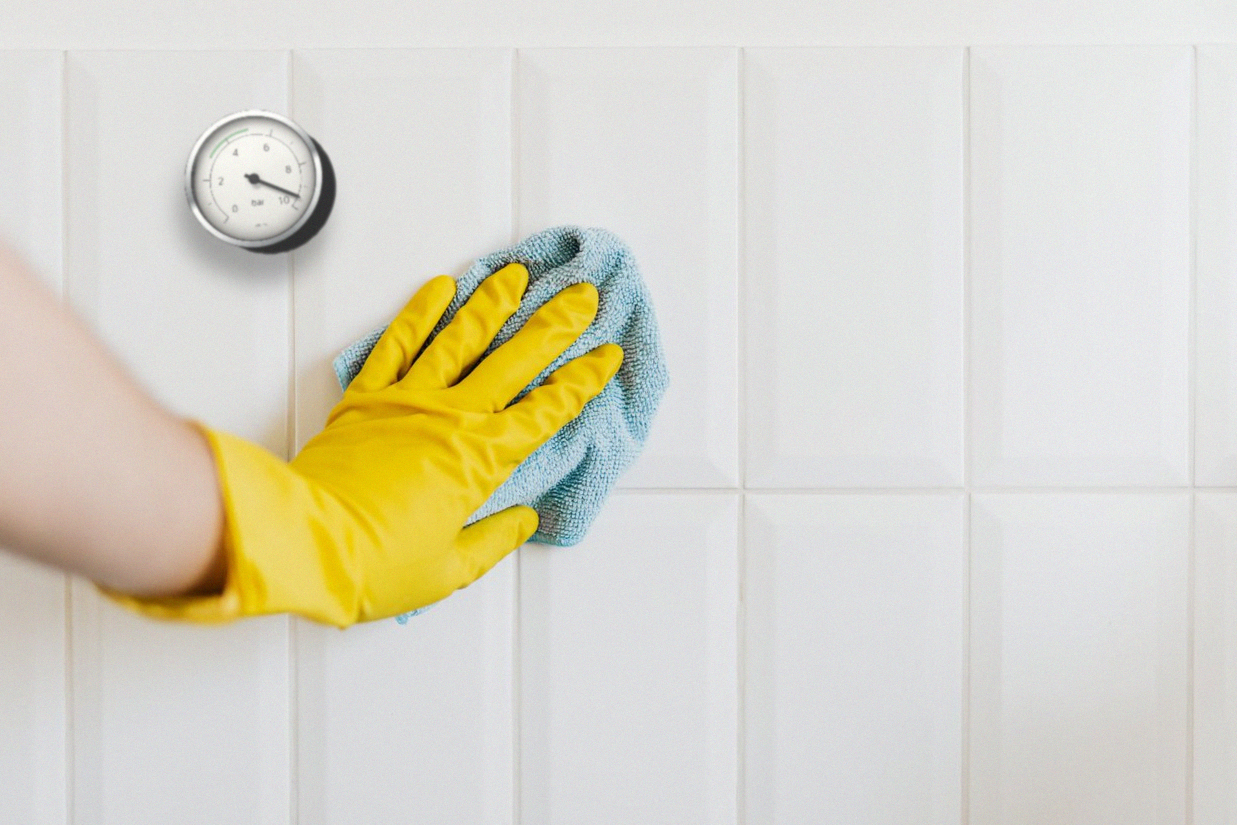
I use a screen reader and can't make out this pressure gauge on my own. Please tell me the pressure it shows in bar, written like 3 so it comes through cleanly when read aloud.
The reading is 9.5
